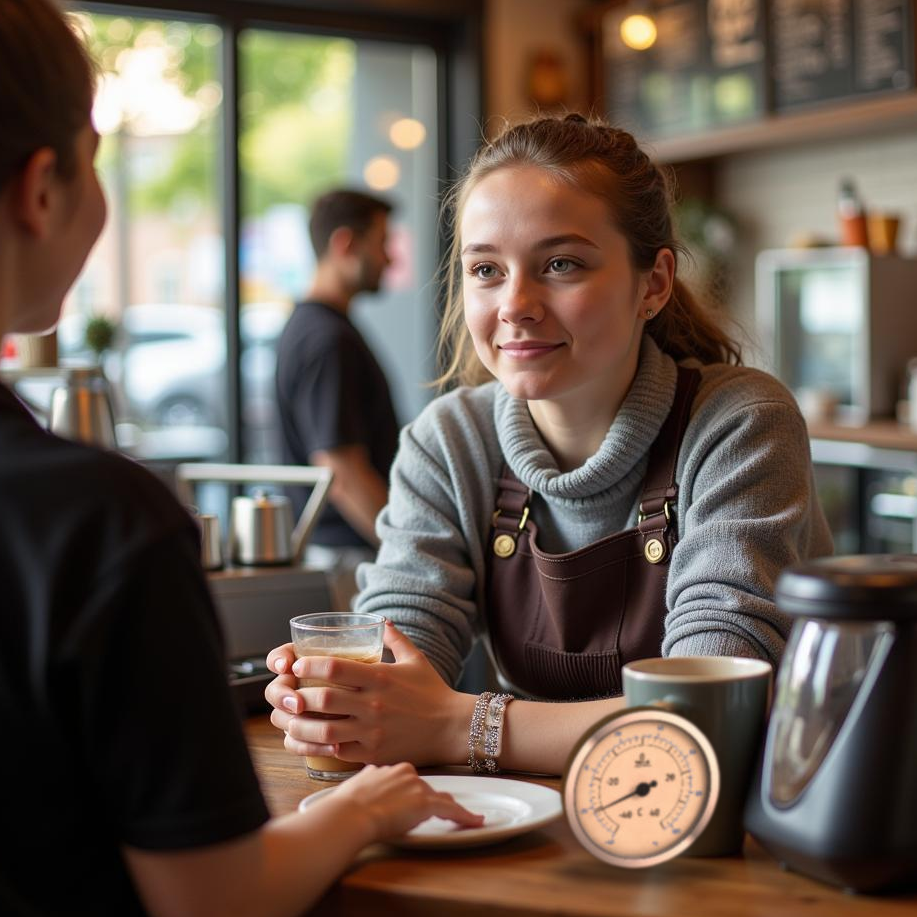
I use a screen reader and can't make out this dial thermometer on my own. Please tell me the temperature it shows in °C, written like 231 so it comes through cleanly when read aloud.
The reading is -30
